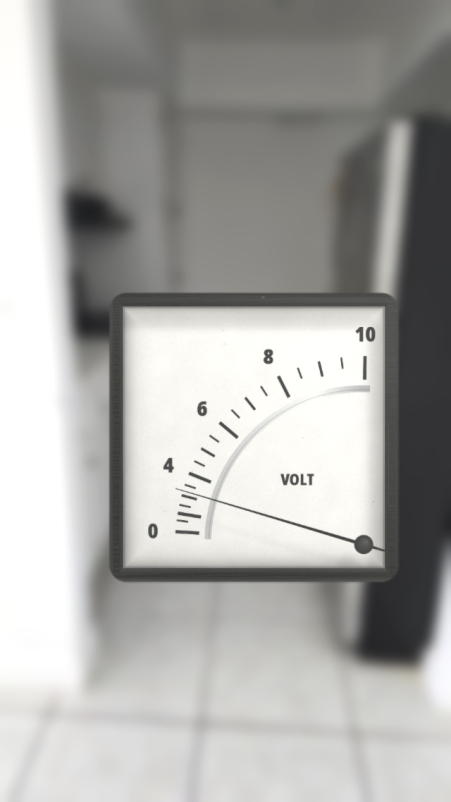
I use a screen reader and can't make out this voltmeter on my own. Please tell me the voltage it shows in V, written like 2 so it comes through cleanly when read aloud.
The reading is 3.25
